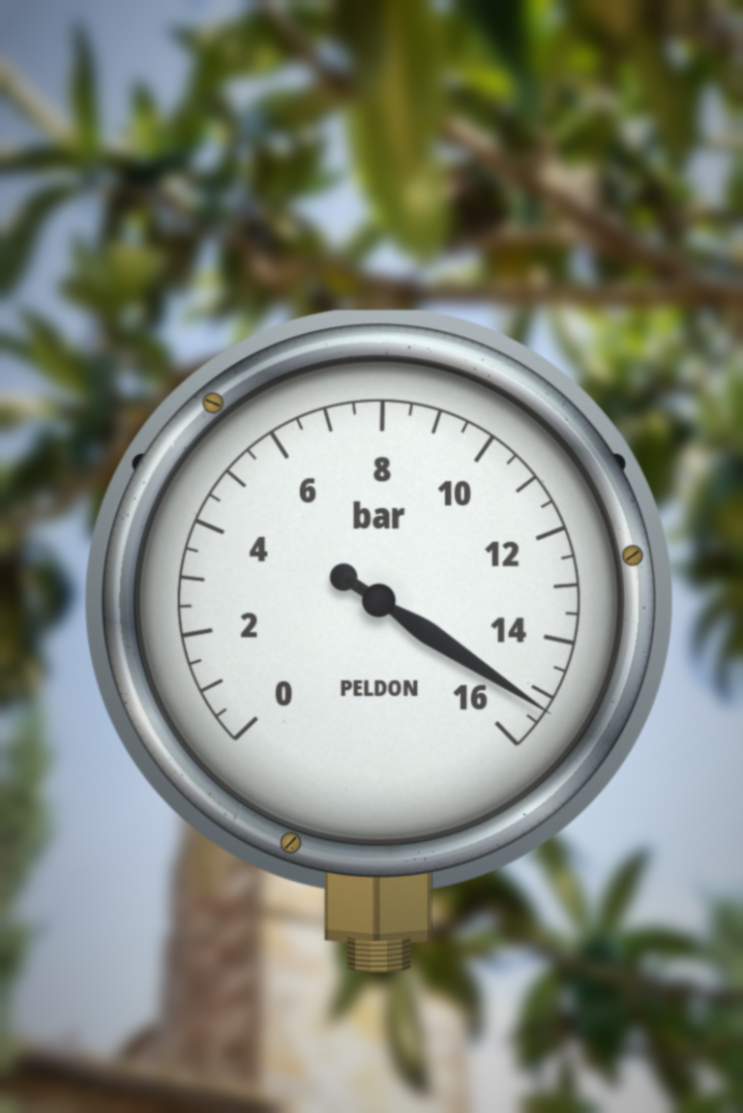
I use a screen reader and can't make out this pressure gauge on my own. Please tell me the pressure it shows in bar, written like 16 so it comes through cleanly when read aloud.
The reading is 15.25
